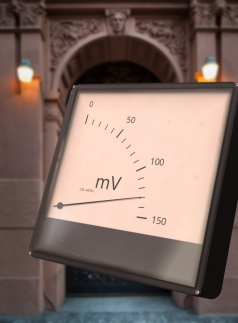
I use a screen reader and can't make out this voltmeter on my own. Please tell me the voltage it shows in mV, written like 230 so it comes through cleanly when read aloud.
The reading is 130
